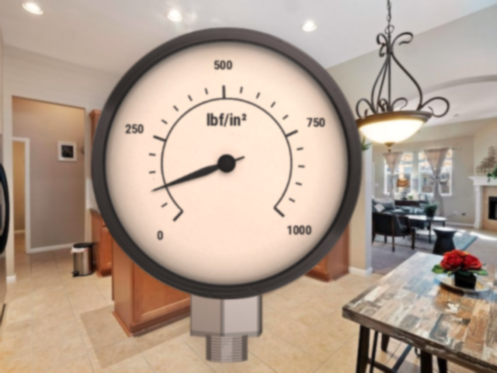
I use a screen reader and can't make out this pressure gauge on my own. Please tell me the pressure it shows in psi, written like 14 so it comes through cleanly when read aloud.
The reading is 100
